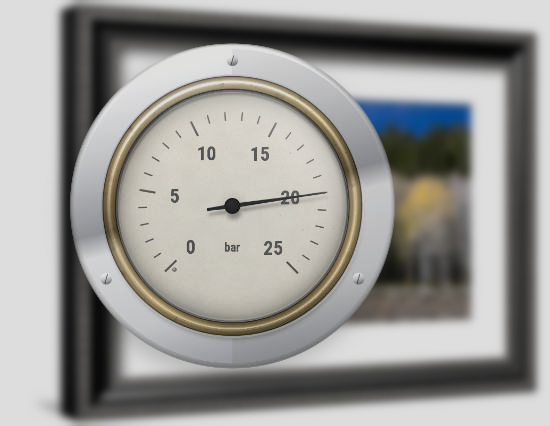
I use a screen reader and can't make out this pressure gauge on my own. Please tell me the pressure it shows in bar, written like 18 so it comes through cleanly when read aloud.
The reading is 20
